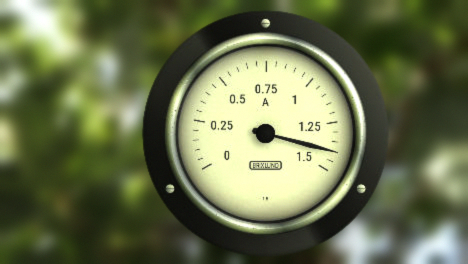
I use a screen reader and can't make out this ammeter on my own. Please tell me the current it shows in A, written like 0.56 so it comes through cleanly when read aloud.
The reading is 1.4
